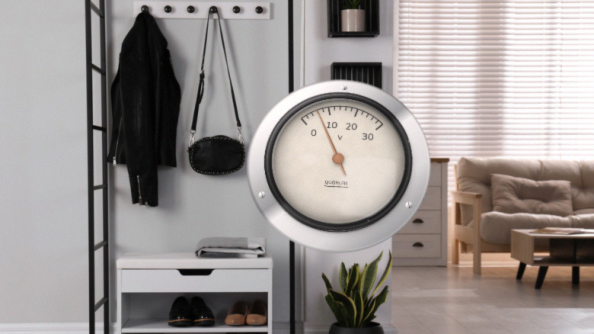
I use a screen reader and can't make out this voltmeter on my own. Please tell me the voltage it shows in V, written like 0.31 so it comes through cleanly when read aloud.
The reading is 6
